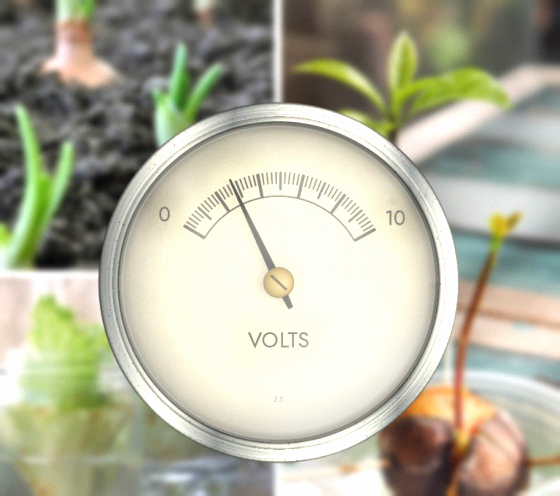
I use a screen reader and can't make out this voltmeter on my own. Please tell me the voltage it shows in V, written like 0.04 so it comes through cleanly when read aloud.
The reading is 2.8
